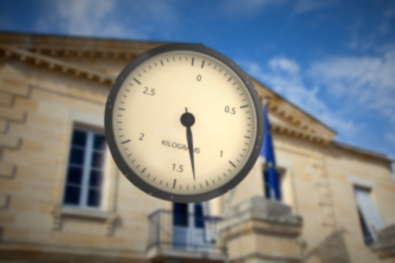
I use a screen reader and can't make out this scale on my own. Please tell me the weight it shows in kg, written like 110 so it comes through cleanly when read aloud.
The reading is 1.35
